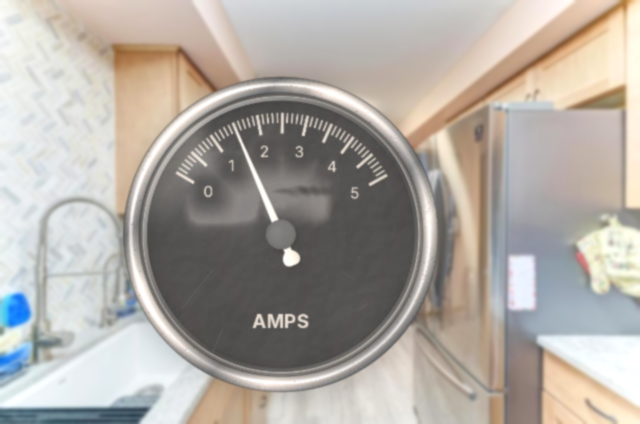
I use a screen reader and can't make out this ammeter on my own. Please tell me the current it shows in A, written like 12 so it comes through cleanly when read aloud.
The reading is 1.5
